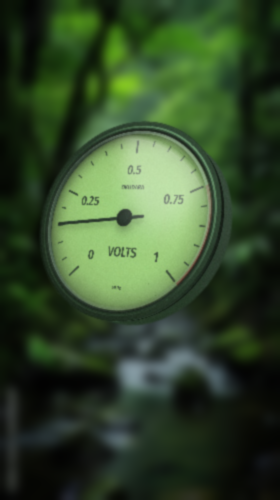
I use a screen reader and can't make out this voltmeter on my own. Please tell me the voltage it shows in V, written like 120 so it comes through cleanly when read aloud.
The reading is 0.15
